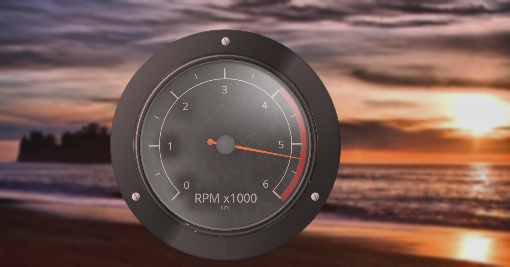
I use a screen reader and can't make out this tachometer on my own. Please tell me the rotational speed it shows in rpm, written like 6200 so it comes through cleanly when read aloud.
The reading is 5250
